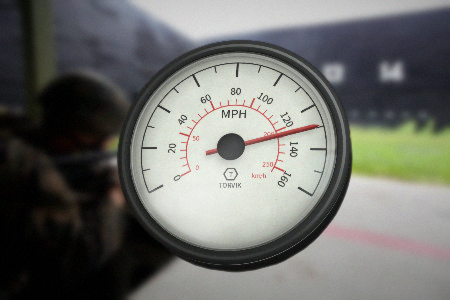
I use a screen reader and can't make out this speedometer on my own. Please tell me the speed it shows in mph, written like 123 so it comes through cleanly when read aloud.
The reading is 130
